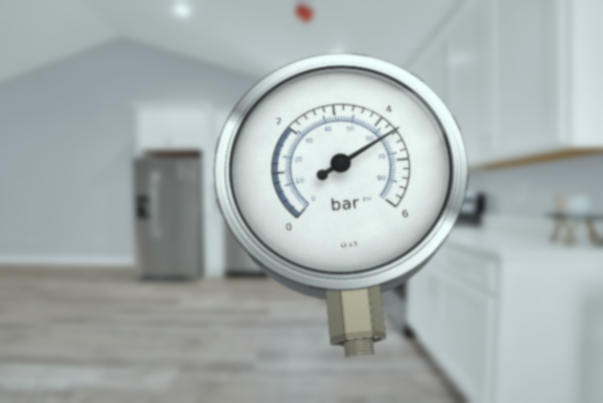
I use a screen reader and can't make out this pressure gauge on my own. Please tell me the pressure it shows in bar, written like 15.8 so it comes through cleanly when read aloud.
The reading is 4.4
